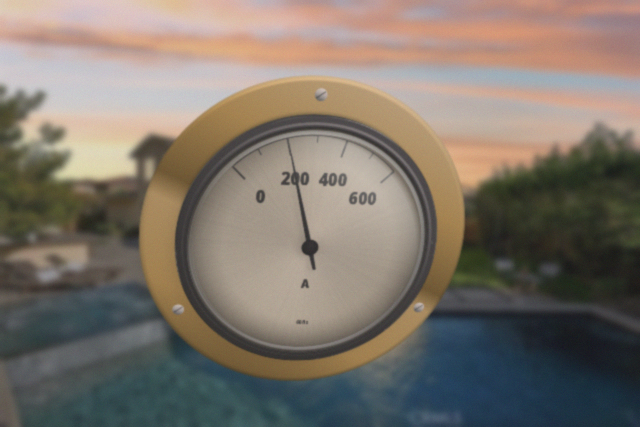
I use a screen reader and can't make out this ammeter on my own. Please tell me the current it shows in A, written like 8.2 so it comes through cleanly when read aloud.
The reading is 200
